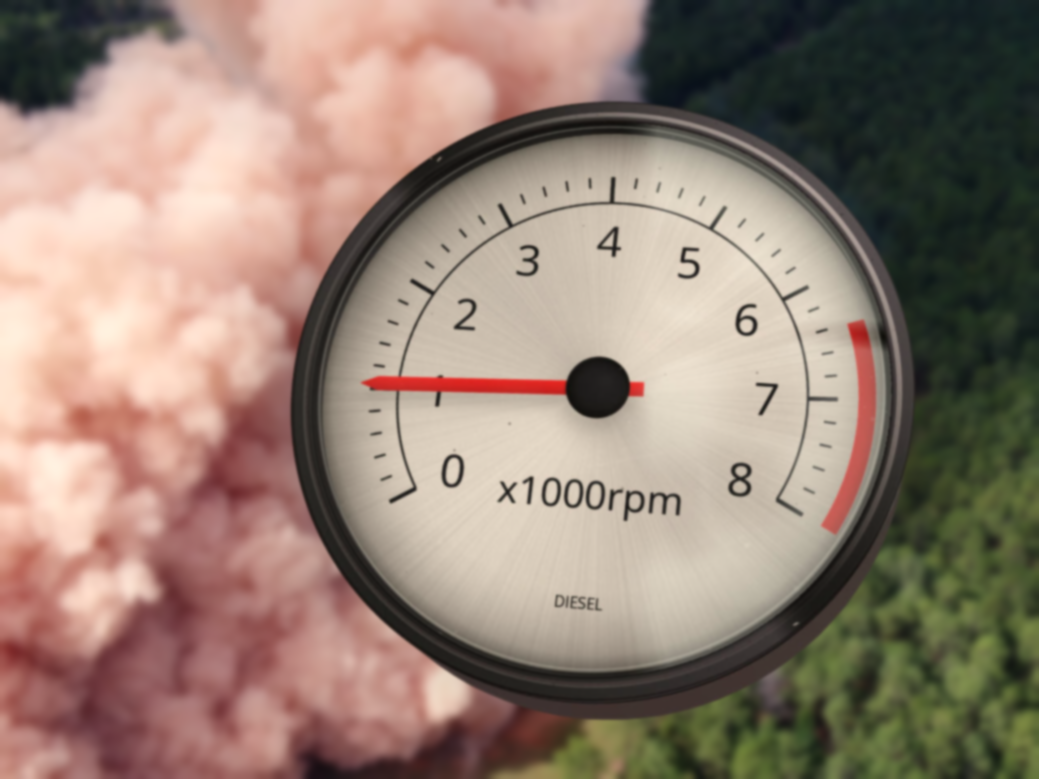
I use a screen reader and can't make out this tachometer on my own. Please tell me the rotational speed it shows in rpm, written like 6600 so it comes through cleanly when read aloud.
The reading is 1000
